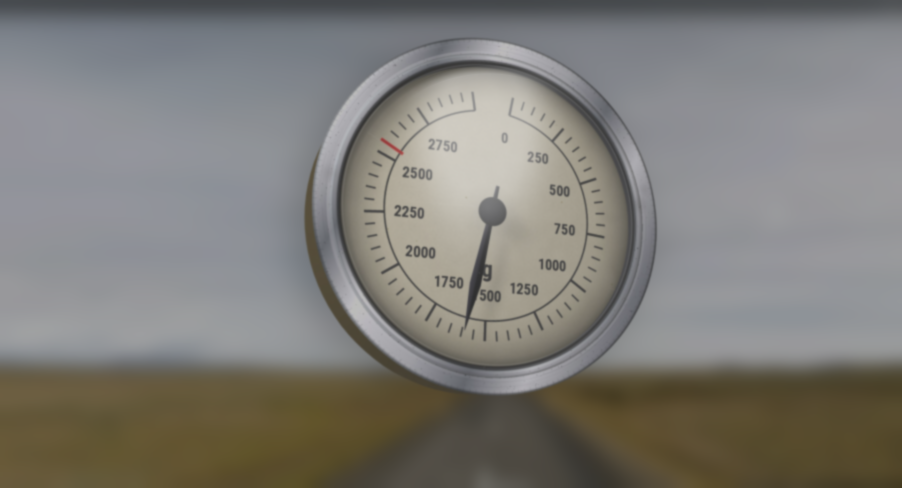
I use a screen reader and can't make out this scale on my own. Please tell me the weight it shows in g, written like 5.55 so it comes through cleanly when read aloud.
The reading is 1600
